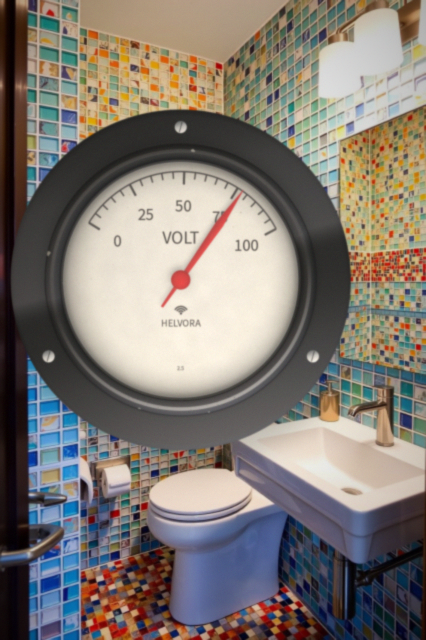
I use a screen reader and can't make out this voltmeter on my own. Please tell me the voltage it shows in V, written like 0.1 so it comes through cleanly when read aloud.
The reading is 77.5
